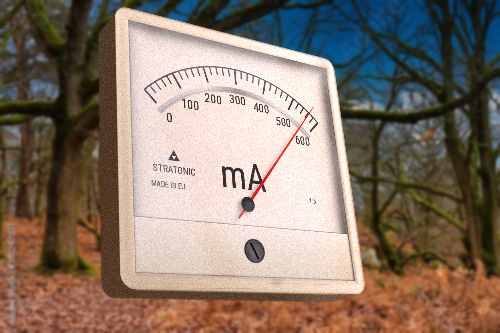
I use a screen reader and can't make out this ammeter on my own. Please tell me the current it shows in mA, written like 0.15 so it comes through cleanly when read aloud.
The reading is 560
